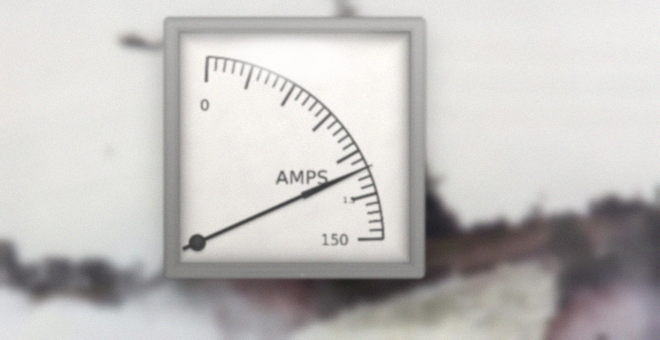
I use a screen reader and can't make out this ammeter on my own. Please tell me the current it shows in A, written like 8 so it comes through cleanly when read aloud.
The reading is 110
